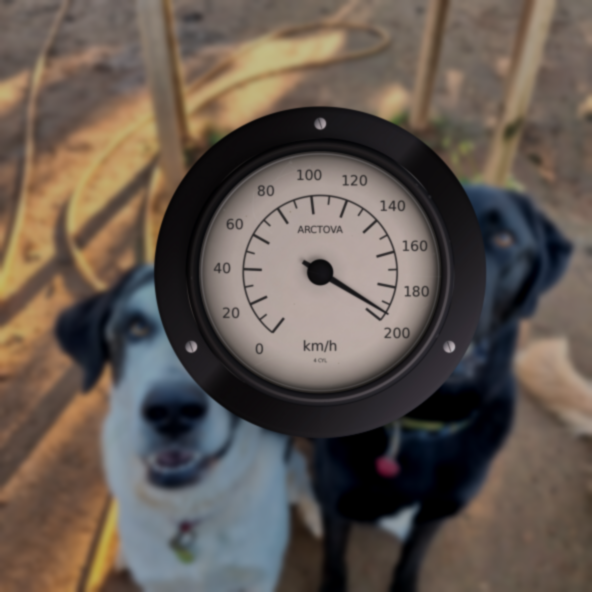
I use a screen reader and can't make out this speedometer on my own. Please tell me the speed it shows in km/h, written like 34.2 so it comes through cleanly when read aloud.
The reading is 195
